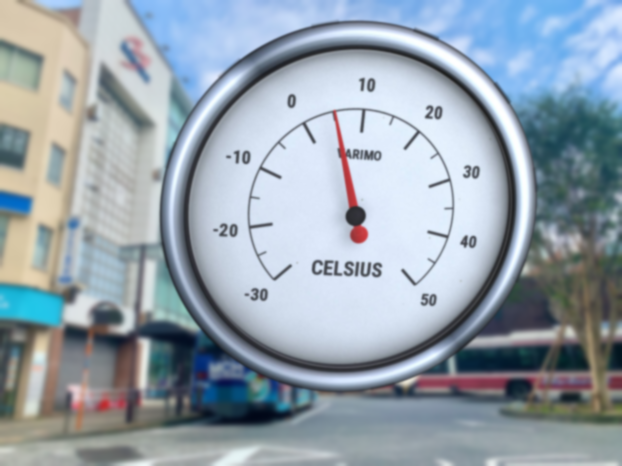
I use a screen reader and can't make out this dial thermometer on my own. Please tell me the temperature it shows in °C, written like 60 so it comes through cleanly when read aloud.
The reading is 5
